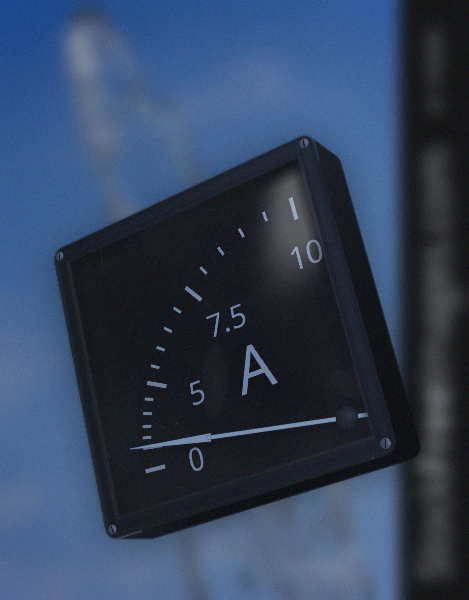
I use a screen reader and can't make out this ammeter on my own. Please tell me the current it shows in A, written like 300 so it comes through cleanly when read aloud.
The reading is 2.5
